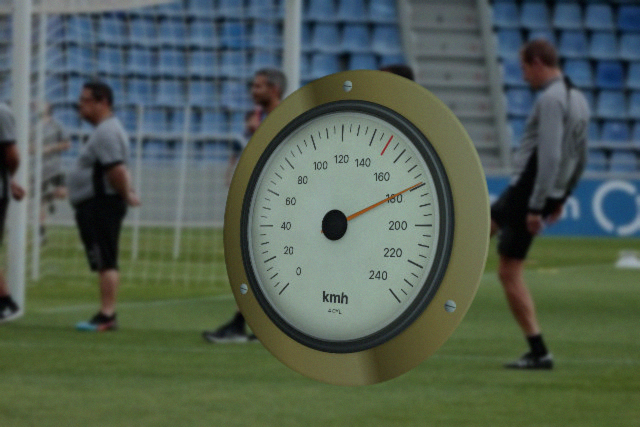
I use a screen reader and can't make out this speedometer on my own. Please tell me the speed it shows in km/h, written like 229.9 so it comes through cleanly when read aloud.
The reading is 180
